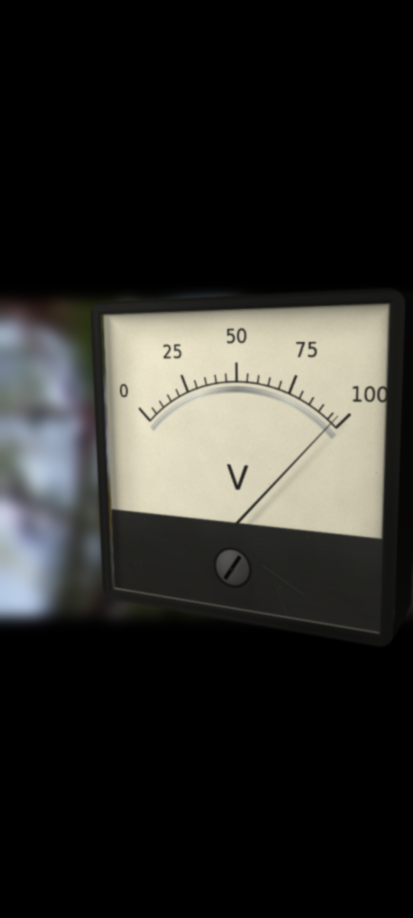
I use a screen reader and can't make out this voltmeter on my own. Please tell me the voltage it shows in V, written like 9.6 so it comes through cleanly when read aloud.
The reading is 97.5
